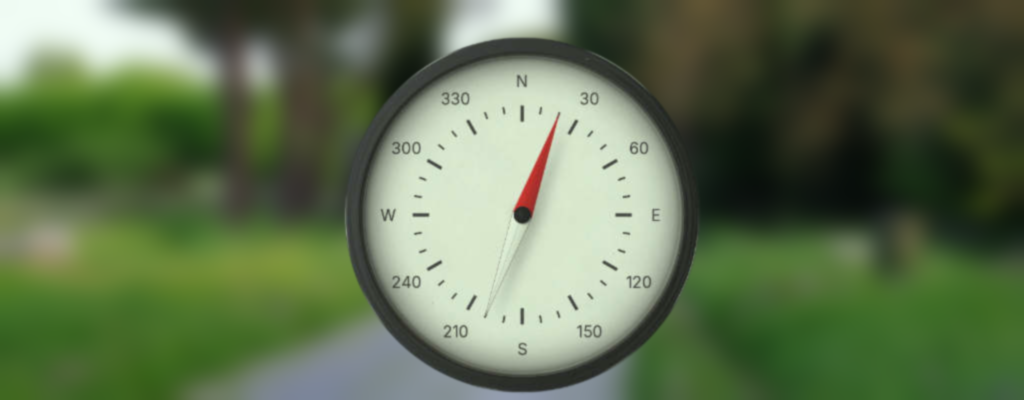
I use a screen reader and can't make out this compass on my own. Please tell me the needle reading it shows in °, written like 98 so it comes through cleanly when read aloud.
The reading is 20
